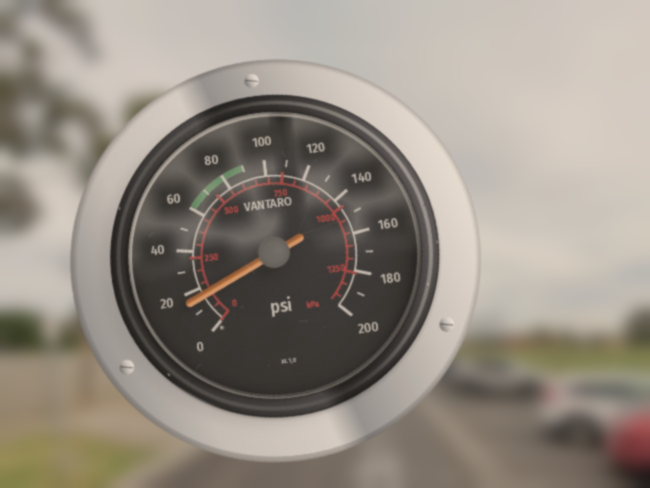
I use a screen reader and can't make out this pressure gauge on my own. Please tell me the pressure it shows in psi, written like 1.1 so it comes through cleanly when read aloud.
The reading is 15
